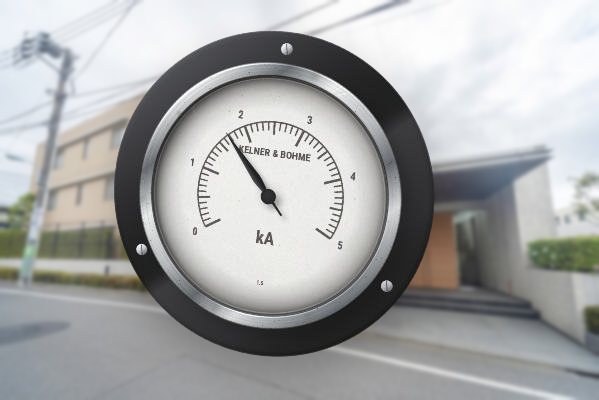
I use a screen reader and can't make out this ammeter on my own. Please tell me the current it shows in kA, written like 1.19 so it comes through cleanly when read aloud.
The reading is 1.7
